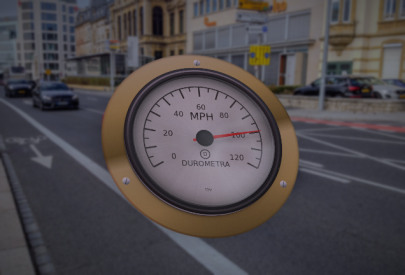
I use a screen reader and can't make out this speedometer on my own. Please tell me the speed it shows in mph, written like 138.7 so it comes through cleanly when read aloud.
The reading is 100
